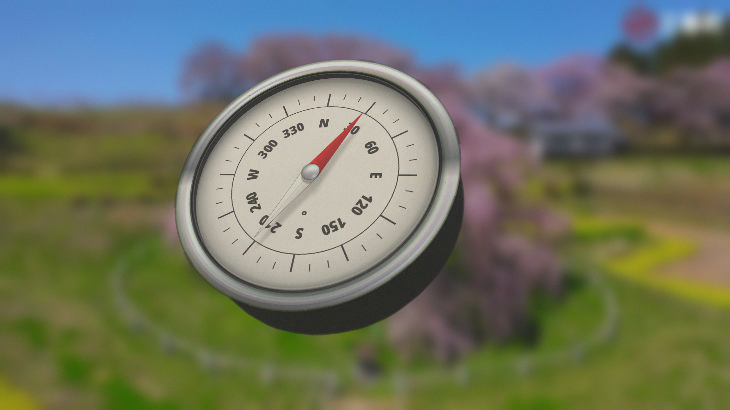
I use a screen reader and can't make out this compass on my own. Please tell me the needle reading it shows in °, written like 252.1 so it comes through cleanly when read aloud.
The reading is 30
